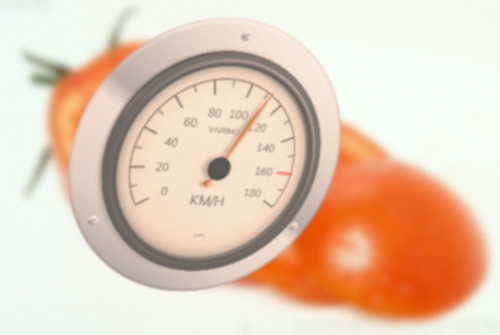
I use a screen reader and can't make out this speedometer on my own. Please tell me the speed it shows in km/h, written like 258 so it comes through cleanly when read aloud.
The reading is 110
